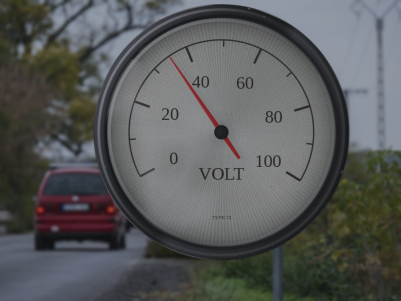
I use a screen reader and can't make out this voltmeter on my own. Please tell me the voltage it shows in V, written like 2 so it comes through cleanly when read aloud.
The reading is 35
